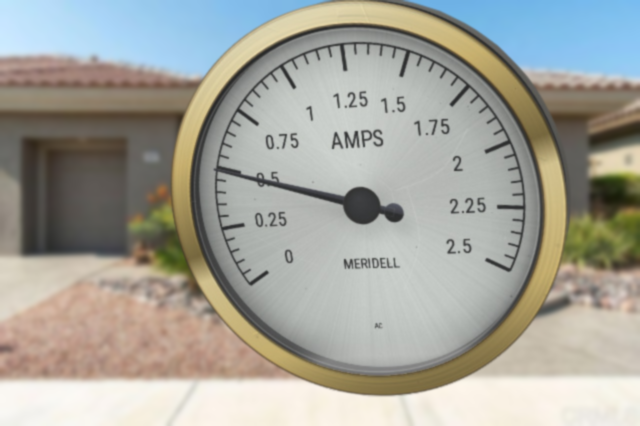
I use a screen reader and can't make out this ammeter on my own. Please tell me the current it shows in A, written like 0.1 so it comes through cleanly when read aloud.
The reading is 0.5
